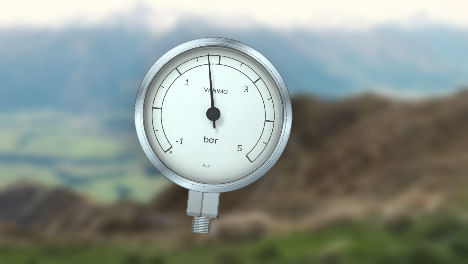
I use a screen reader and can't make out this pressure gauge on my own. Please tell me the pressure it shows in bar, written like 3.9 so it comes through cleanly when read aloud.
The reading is 1.75
